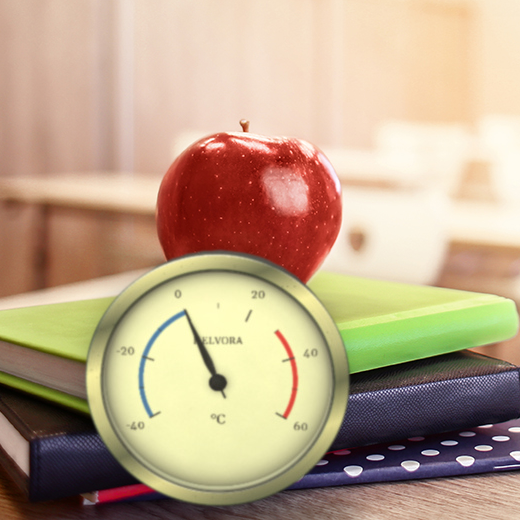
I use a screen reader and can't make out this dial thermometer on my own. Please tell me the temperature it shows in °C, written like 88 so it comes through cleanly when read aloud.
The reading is 0
